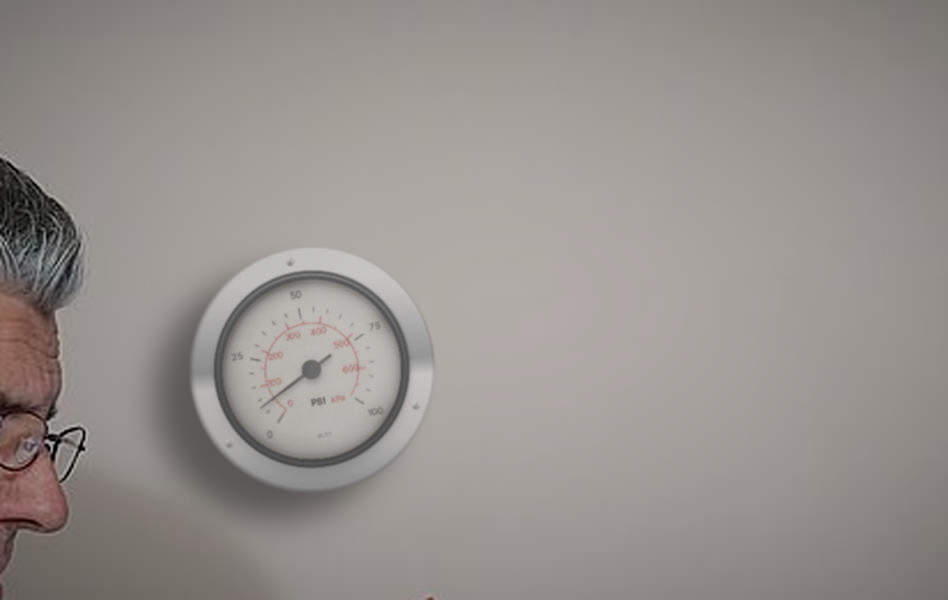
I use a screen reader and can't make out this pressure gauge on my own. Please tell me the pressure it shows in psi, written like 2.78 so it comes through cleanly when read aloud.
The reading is 7.5
